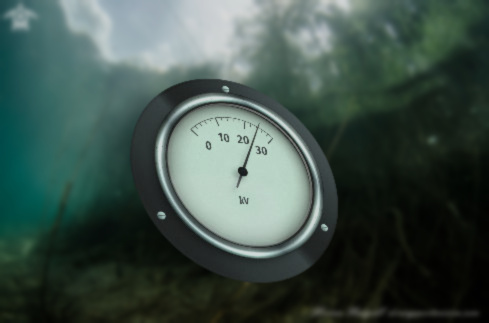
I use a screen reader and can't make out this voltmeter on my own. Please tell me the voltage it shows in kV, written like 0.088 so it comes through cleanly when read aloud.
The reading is 24
